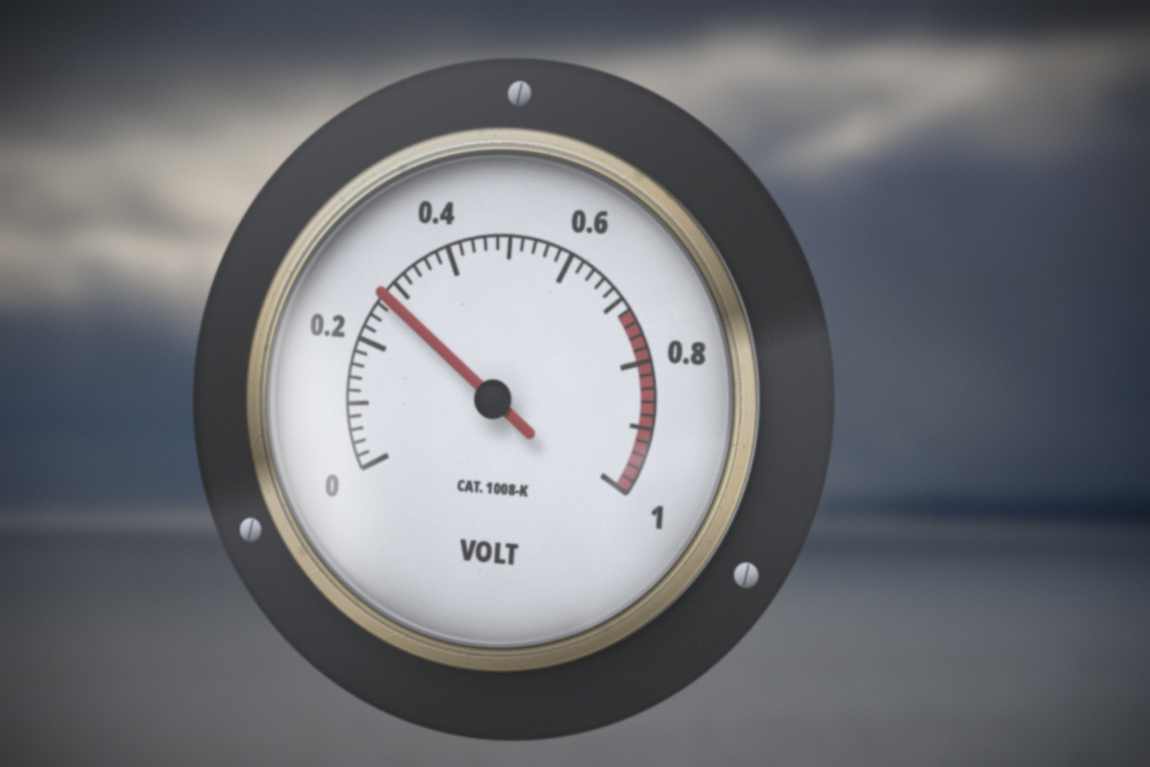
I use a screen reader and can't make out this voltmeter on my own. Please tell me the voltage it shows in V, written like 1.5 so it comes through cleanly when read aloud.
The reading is 0.28
